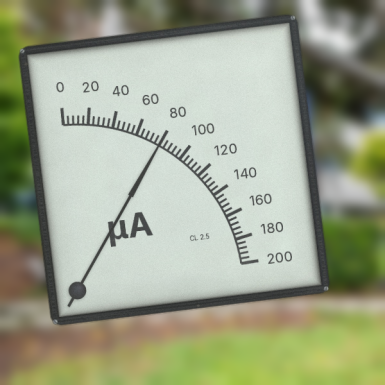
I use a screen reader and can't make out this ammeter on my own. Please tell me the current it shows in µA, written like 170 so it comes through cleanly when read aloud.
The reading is 80
